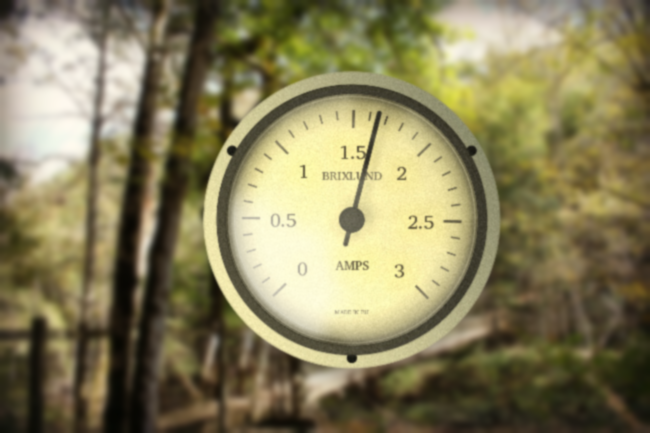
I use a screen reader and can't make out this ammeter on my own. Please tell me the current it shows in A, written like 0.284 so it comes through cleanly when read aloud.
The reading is 1.65
